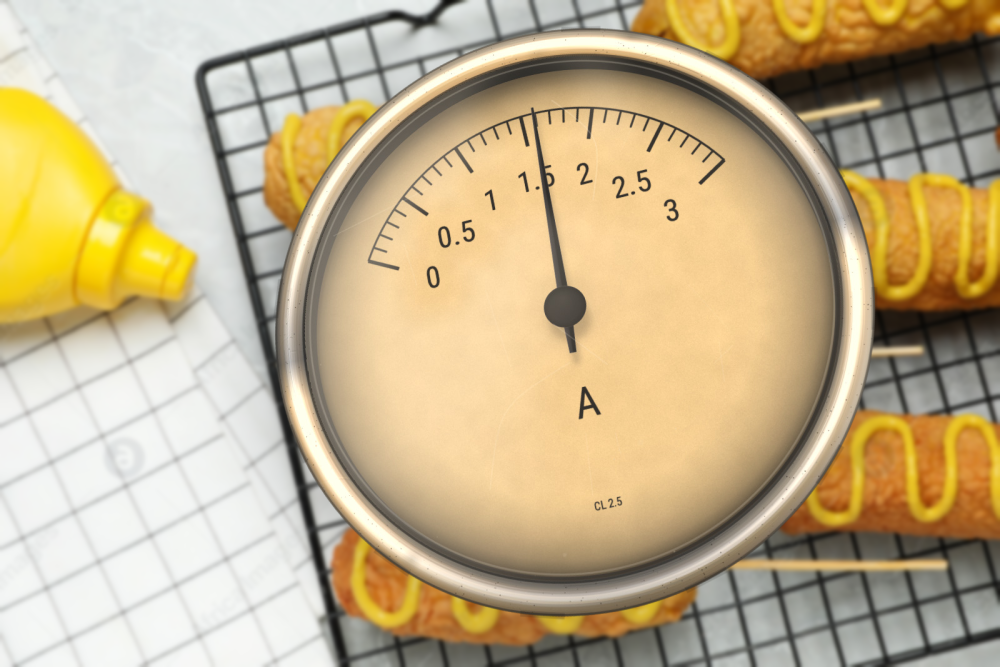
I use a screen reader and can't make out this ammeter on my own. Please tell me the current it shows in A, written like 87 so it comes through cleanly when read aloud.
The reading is 1.6
